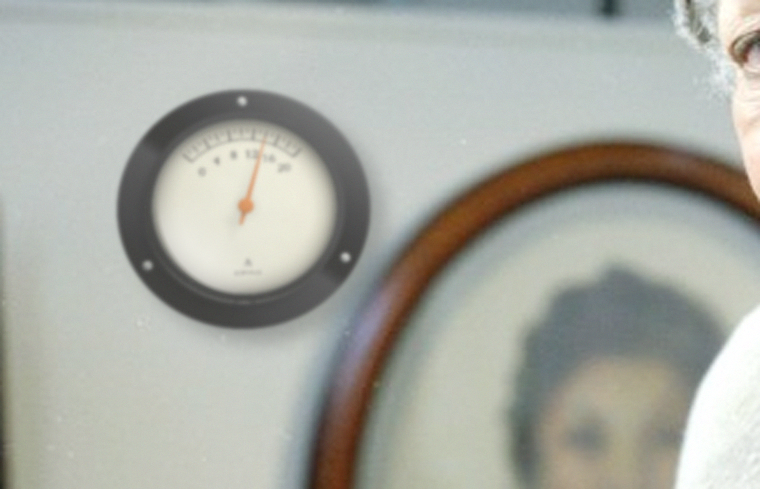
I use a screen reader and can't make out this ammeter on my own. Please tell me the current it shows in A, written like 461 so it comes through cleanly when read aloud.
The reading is 14
